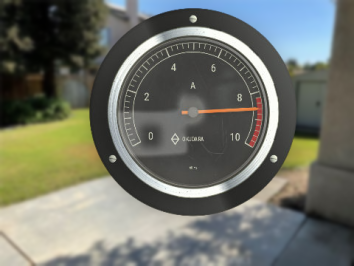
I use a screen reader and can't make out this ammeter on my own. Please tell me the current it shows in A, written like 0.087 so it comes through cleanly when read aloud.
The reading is 8.6
